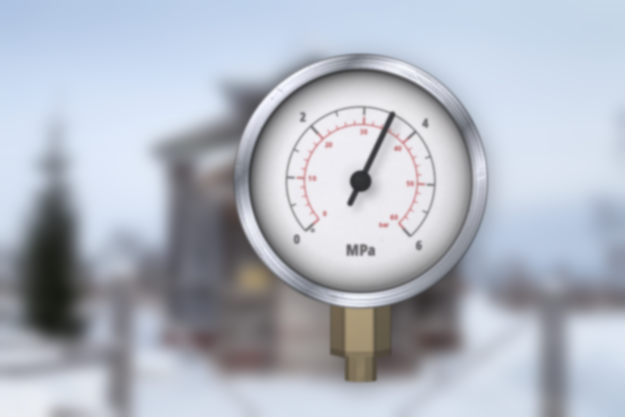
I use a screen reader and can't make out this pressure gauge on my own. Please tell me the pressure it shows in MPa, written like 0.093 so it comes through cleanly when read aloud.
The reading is 3.5
